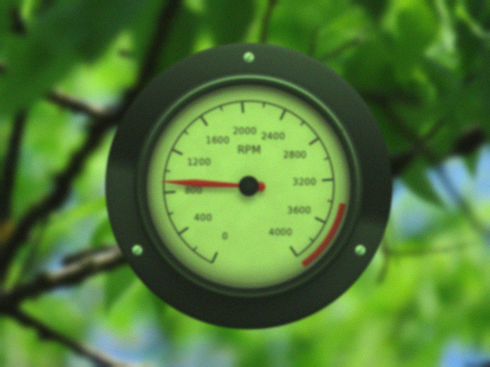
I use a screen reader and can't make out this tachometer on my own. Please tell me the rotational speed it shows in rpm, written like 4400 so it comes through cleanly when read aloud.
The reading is 900
